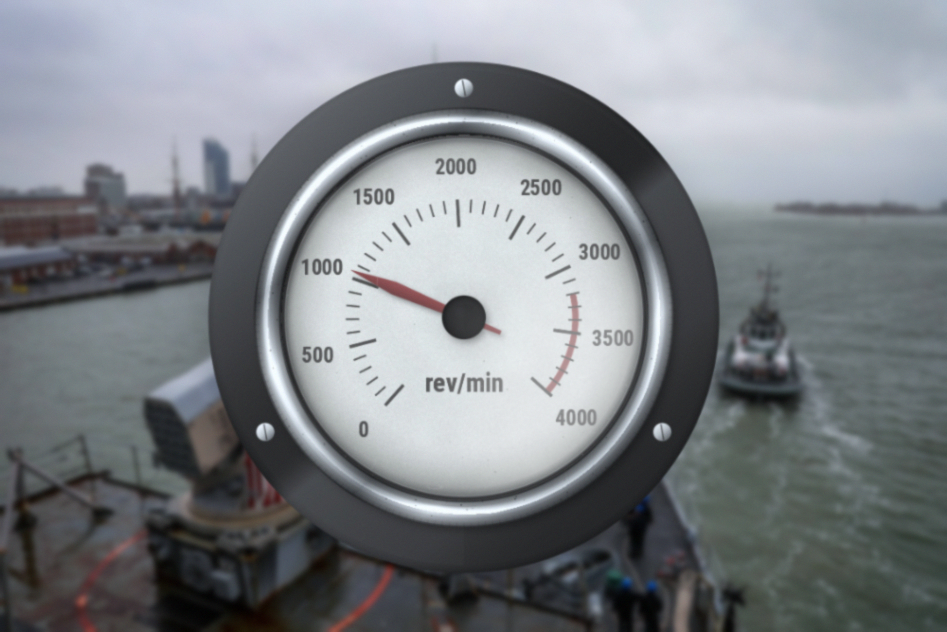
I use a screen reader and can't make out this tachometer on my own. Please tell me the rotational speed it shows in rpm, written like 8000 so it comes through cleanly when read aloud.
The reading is 1050
